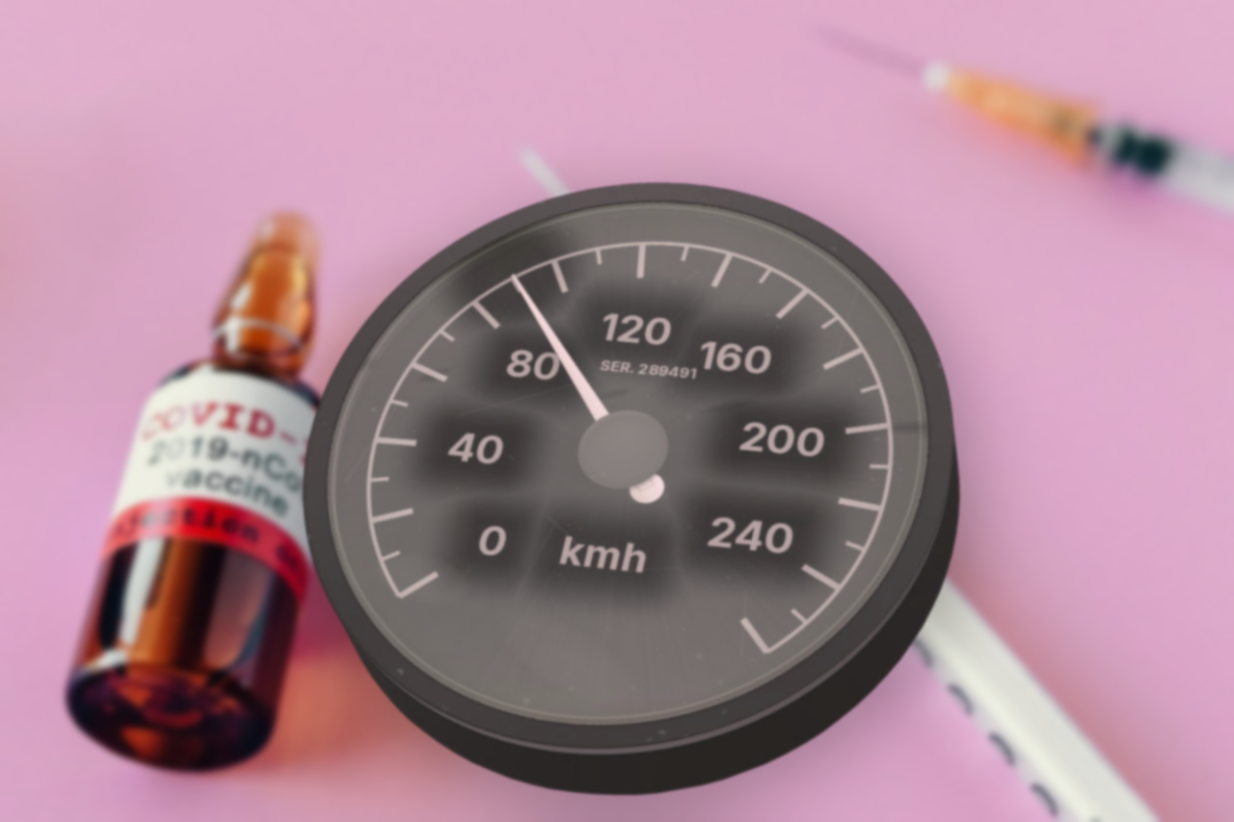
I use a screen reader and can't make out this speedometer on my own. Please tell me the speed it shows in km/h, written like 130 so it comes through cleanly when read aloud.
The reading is 90
